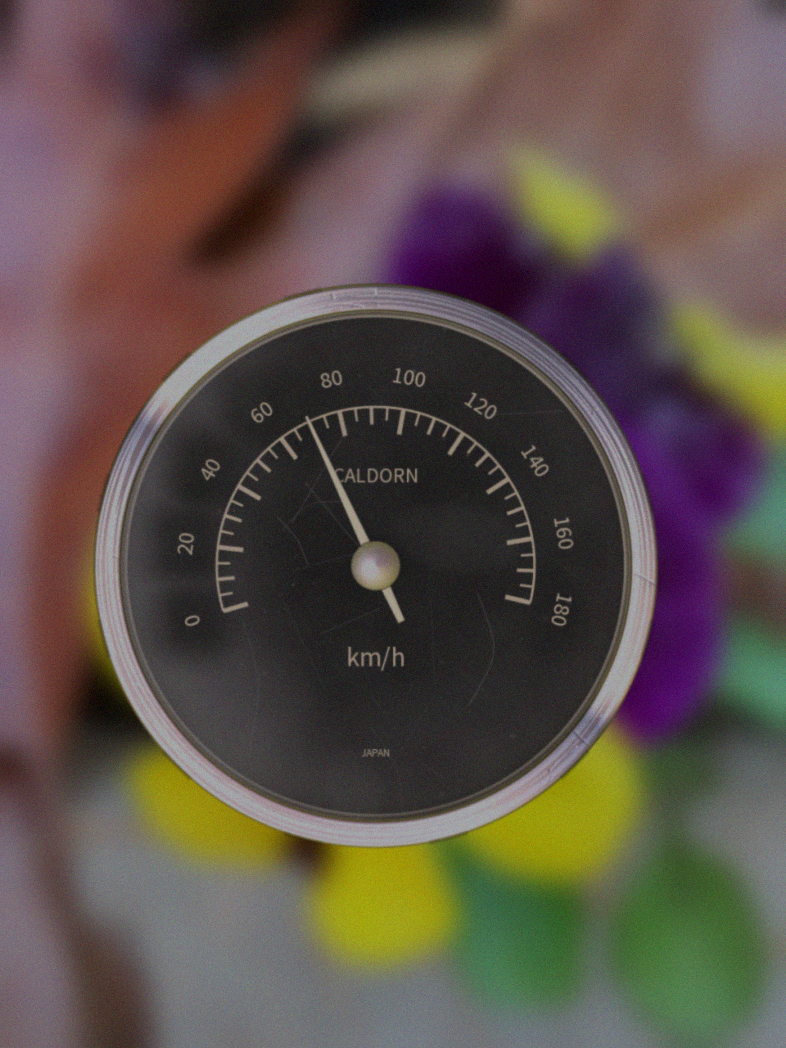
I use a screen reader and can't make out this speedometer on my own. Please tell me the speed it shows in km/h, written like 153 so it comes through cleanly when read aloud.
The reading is 70
